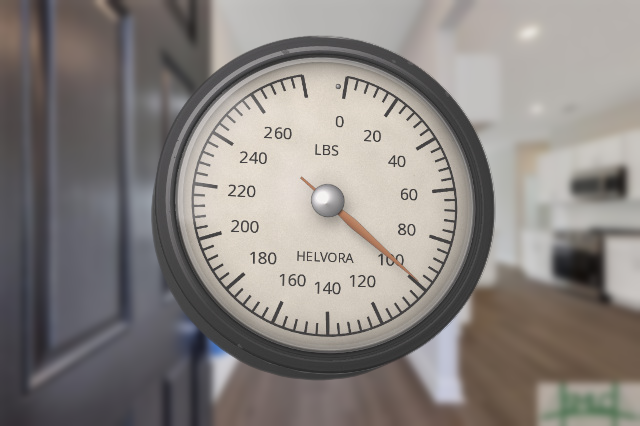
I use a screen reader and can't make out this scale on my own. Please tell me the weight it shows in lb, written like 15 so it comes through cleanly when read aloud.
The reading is 100
